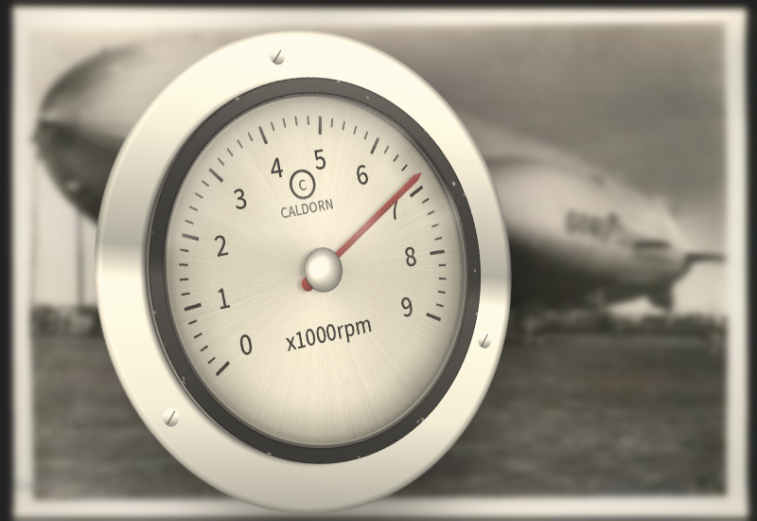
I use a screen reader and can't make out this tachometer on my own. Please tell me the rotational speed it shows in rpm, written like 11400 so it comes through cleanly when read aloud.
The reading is 6800
